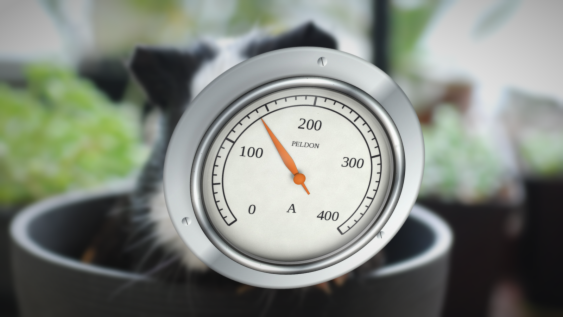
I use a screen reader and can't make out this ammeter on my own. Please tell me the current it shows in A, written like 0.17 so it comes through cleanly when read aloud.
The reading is 140
